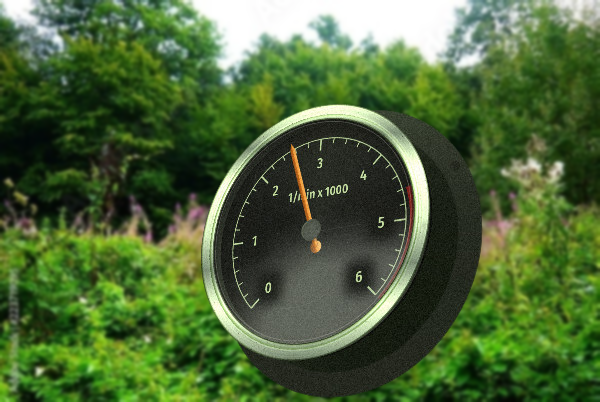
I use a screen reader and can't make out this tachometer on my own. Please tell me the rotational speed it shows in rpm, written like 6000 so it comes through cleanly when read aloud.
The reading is 2600
